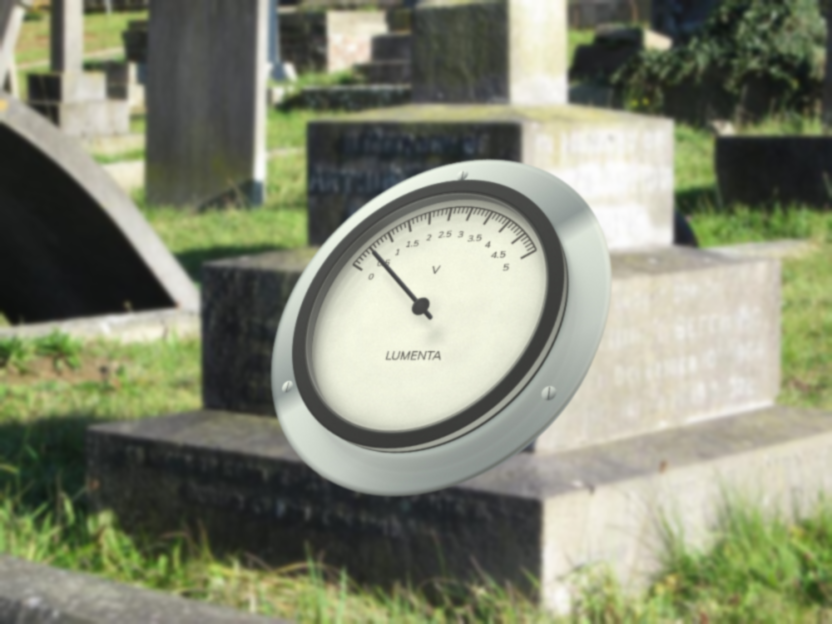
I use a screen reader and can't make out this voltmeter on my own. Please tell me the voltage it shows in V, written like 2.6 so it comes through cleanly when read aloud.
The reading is 0.5
